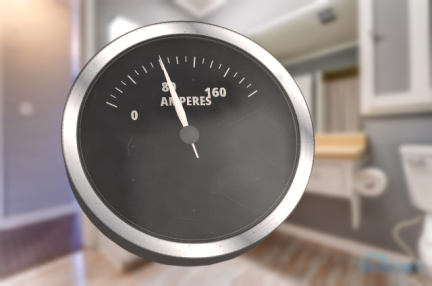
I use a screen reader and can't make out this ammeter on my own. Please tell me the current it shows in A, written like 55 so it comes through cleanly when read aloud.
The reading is 80
